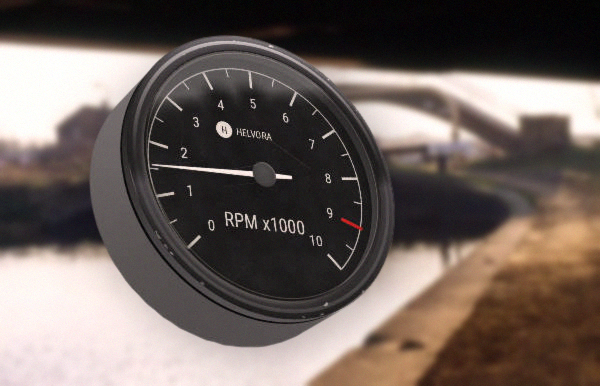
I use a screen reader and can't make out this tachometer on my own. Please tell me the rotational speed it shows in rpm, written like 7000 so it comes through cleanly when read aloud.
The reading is 1500
